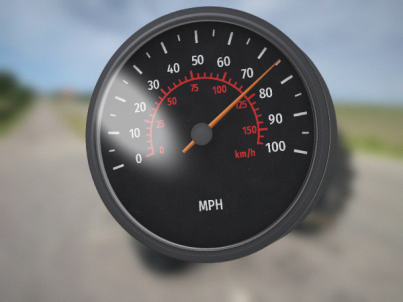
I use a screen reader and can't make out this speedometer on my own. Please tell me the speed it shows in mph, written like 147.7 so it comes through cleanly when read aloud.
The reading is 75
